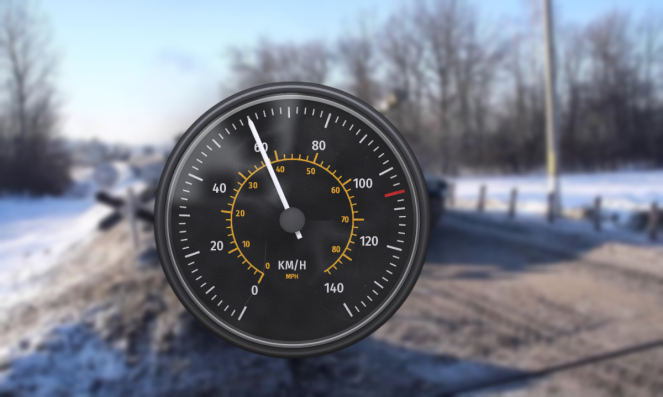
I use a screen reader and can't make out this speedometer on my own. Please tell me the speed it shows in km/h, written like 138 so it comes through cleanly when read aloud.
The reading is 60
